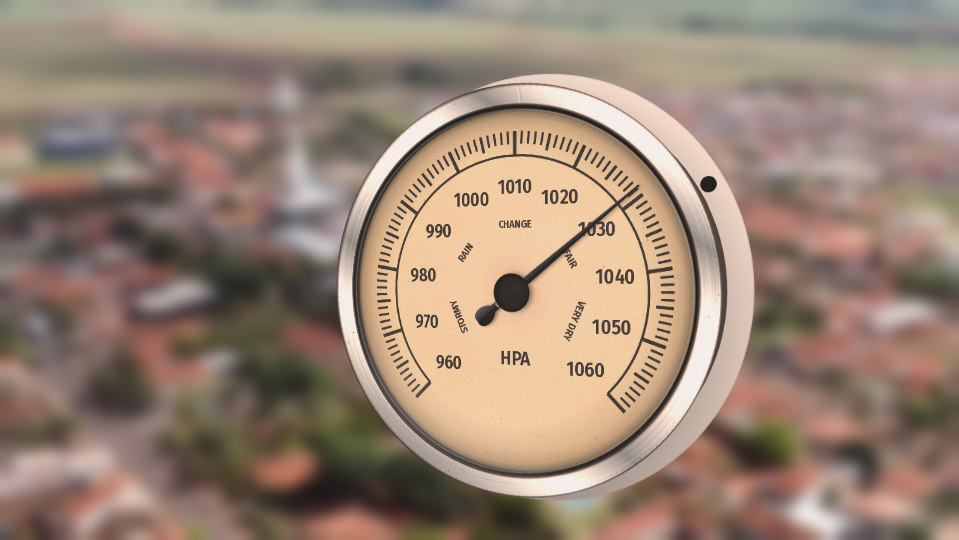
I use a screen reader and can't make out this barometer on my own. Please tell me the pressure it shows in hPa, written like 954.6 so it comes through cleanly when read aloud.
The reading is 1029
